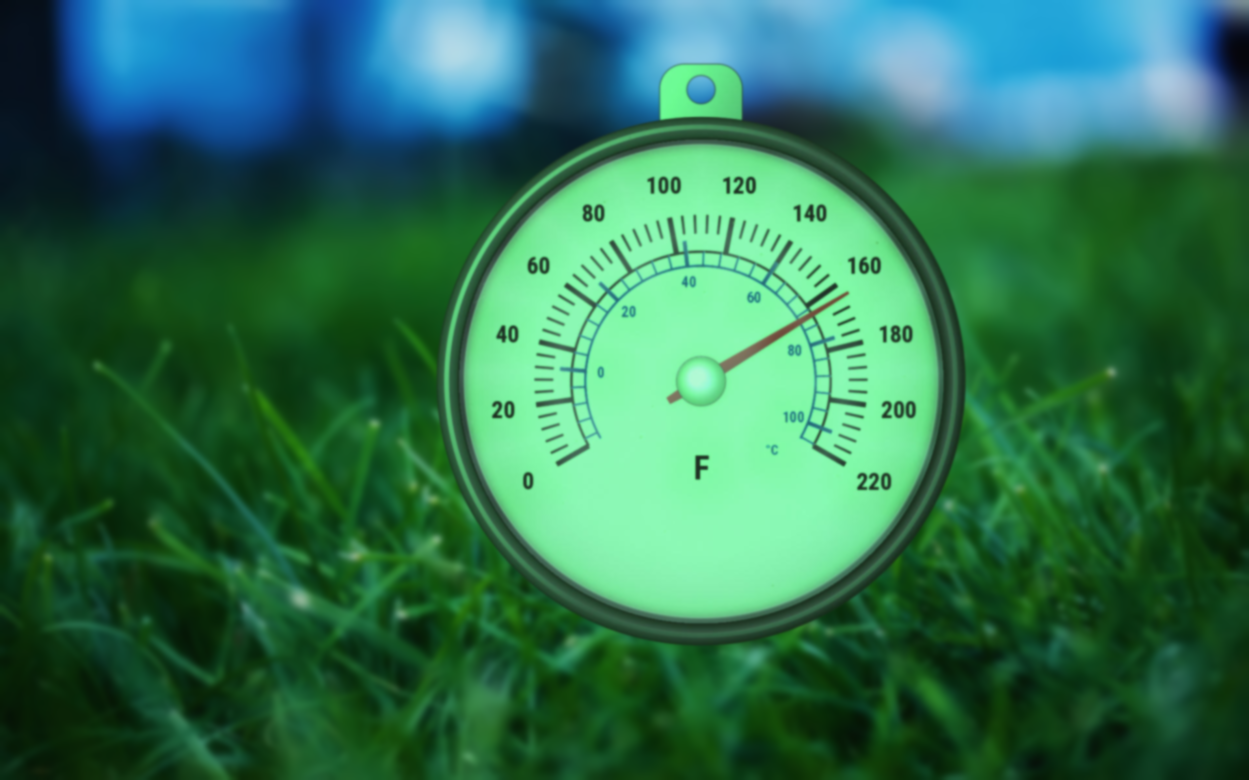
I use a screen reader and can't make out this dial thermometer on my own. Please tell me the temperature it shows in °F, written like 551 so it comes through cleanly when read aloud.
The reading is 164
